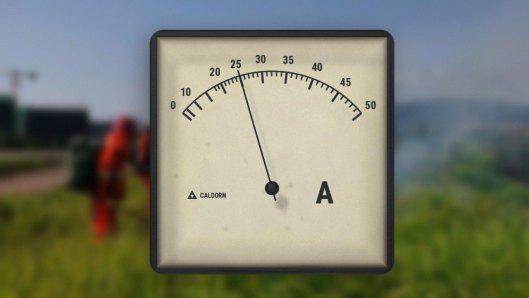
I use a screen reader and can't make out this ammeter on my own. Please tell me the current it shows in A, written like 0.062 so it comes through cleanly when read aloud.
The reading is 25
